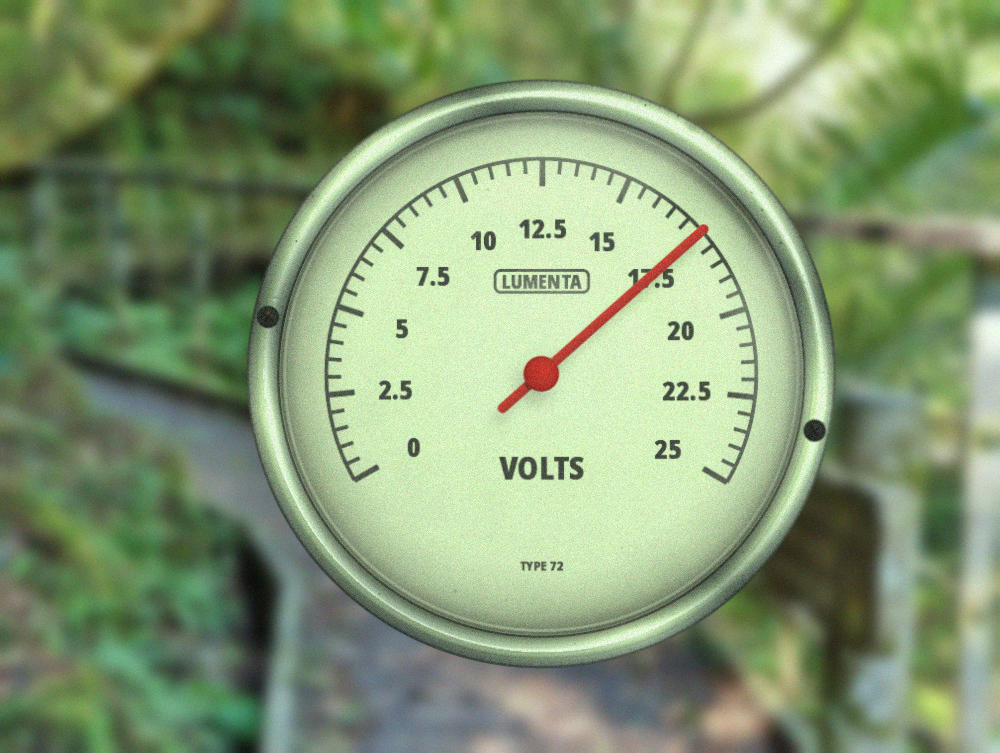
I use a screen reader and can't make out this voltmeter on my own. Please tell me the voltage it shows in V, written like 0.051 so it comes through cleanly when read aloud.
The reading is 17.5
